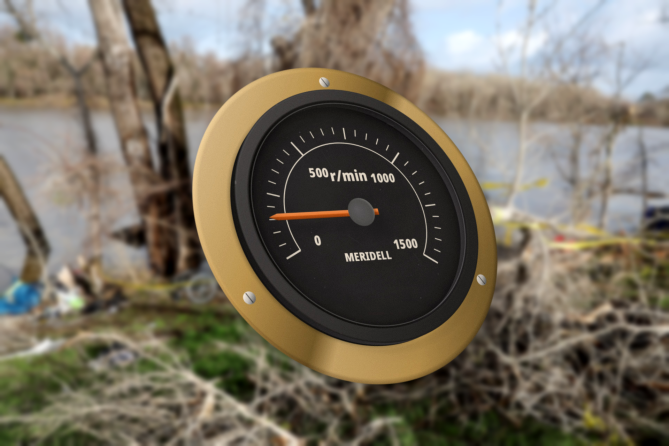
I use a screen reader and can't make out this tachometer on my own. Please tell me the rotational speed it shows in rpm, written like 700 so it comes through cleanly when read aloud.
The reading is 150
